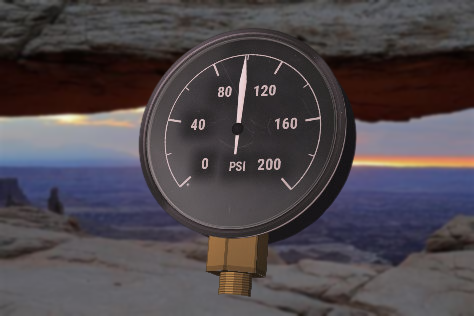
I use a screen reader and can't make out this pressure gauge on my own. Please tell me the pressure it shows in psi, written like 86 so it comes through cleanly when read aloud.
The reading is 100
